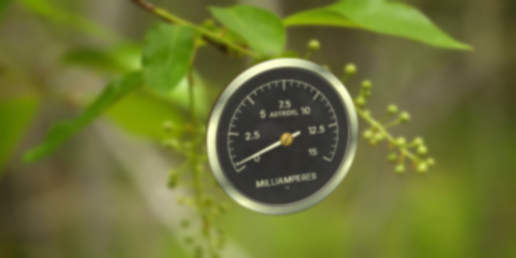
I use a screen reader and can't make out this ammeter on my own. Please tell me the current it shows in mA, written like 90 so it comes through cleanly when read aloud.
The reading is 0.5
